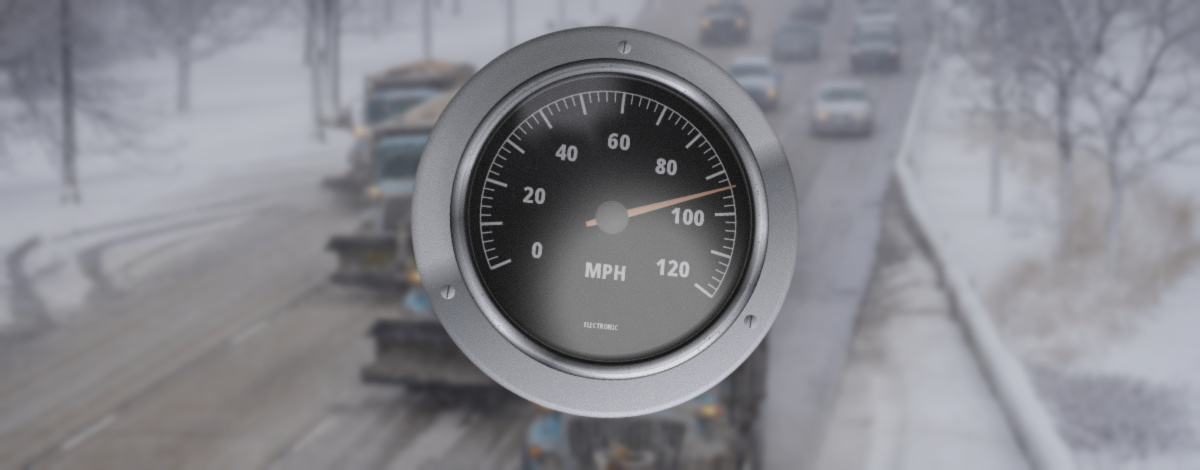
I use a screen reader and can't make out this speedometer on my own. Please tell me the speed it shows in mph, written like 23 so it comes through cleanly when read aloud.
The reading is 94
